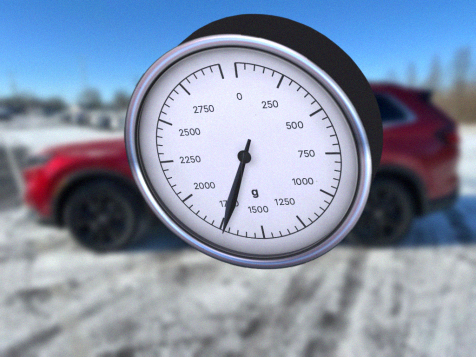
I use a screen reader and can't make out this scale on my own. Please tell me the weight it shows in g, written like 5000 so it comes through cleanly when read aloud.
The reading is 1725
